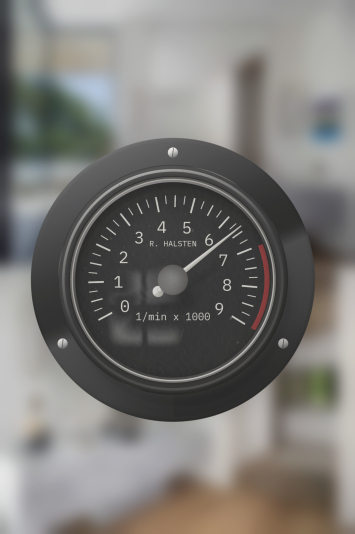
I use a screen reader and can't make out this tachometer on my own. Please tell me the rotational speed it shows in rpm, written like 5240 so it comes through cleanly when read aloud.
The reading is 6375
